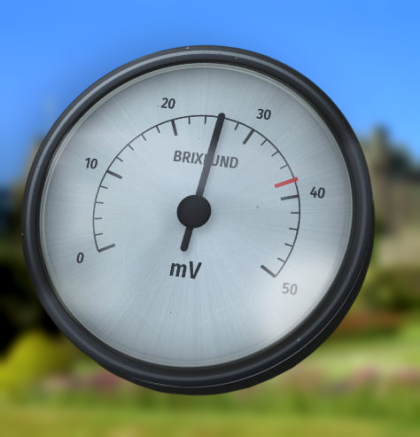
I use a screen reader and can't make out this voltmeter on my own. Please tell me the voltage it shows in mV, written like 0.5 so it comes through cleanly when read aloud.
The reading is 26
